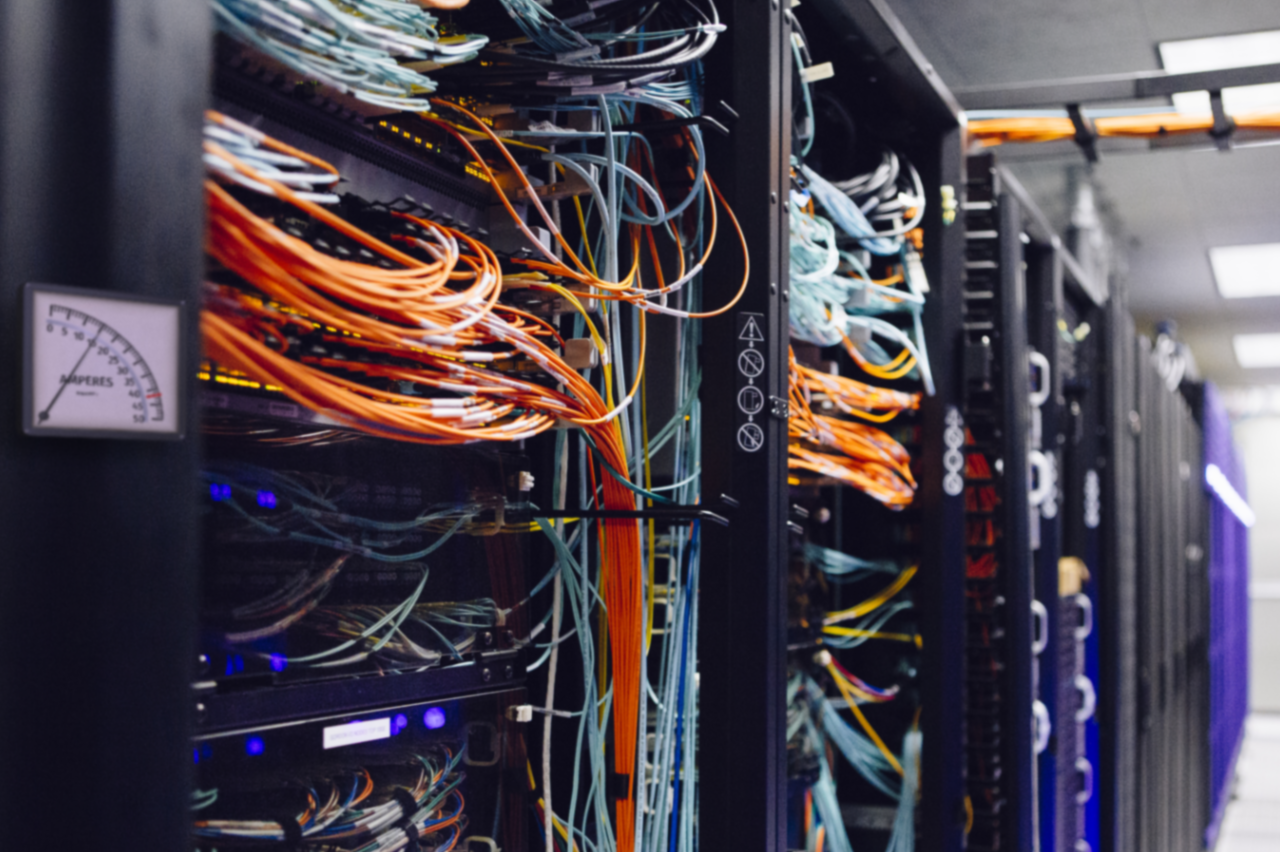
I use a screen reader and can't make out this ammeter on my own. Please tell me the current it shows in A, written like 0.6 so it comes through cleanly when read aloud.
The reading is 15
